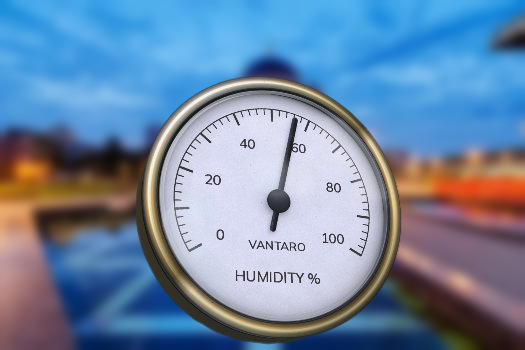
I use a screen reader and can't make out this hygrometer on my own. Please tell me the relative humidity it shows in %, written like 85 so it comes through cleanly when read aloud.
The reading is 56
